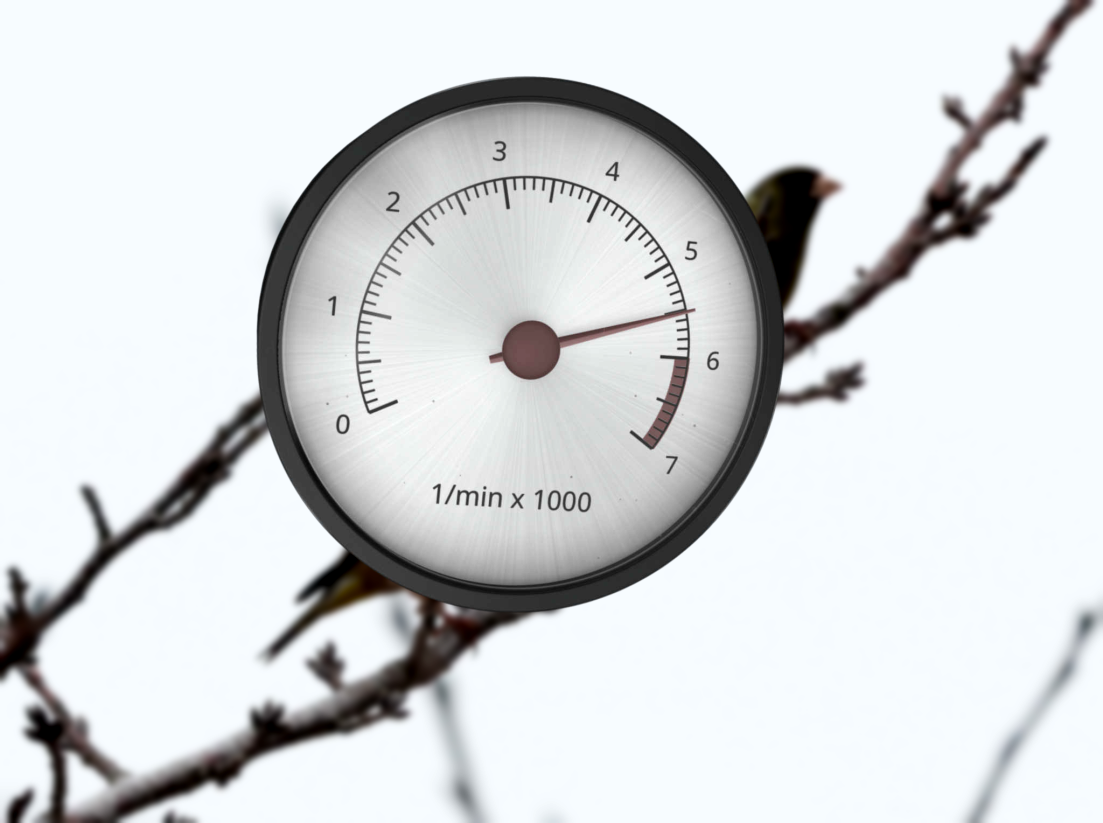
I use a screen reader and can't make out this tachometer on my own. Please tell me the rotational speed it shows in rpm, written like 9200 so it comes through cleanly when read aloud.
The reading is 5500
